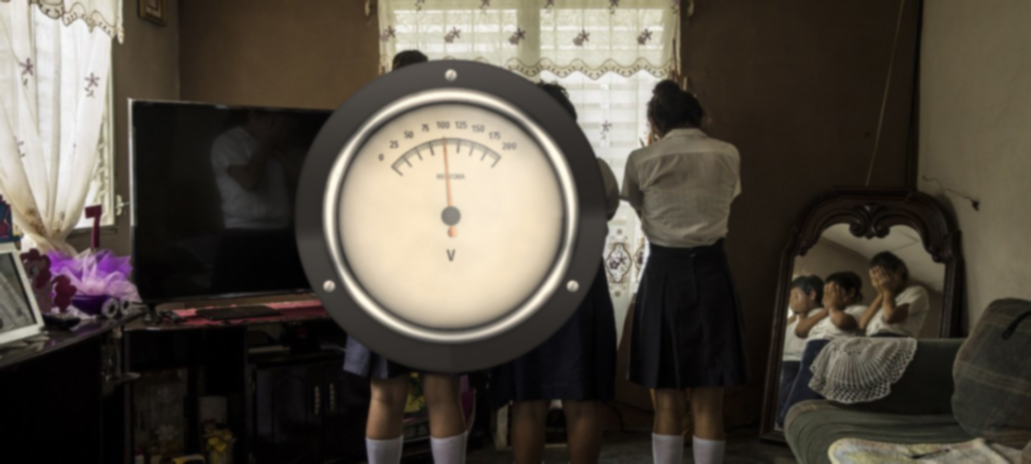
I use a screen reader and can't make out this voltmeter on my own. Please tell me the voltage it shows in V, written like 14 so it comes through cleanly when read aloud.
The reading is 100
